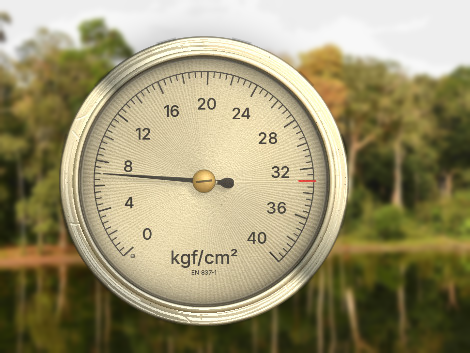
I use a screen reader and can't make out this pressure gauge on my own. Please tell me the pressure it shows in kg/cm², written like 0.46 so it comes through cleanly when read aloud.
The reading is 7
